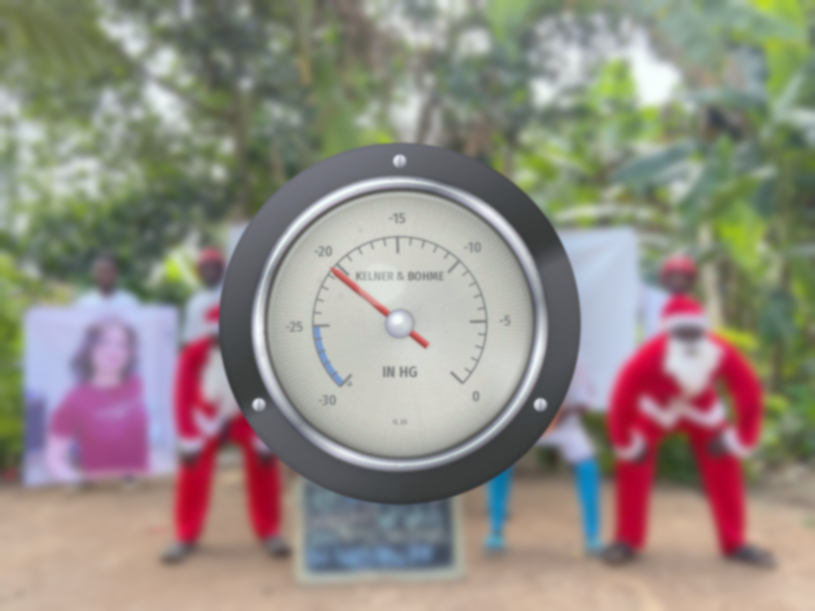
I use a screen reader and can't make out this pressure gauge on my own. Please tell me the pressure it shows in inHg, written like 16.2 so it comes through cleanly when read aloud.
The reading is -20.5
